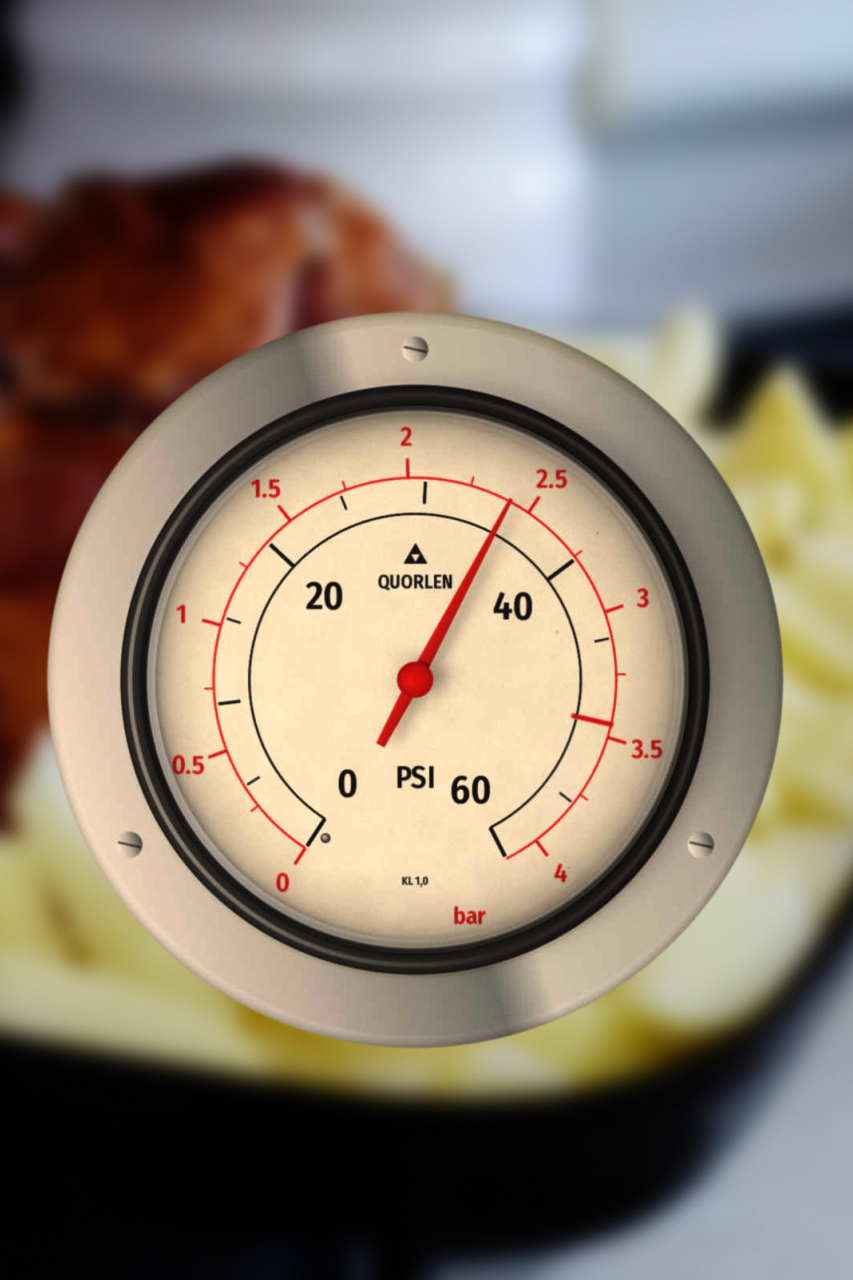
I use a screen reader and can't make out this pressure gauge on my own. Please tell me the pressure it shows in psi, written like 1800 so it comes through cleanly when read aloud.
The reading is 35
